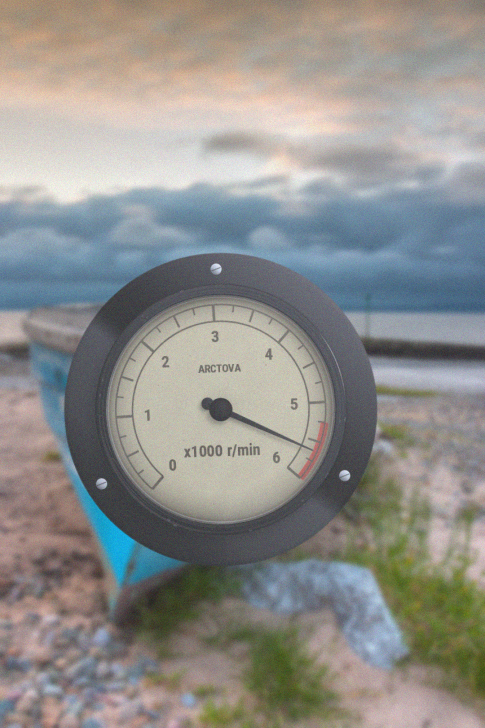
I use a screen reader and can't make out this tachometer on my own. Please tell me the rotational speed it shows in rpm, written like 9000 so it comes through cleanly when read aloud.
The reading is 5625
